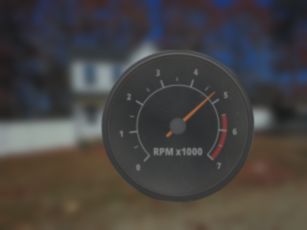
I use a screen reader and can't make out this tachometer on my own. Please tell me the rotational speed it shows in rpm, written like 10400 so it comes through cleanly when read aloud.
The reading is 4750
